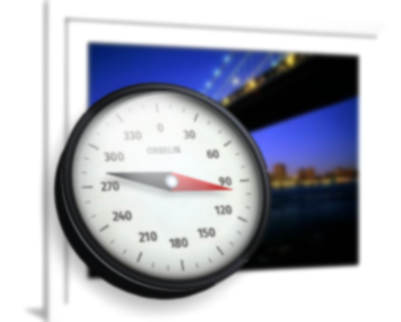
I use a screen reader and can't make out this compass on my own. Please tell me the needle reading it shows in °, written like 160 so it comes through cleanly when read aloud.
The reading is 100
